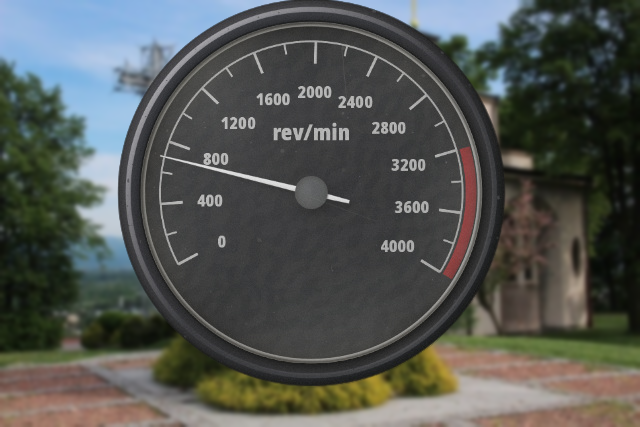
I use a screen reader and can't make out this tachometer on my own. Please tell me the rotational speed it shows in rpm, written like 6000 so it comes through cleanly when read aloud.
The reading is 700
